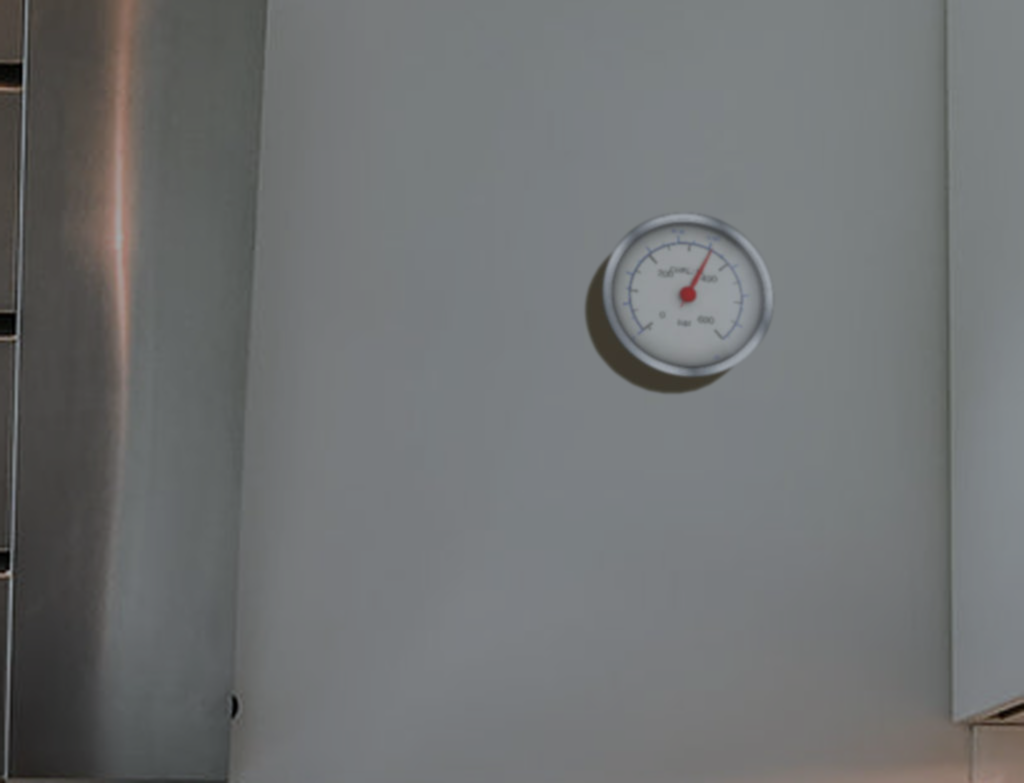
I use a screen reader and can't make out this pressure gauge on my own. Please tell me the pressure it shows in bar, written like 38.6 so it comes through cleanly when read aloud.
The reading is 350
